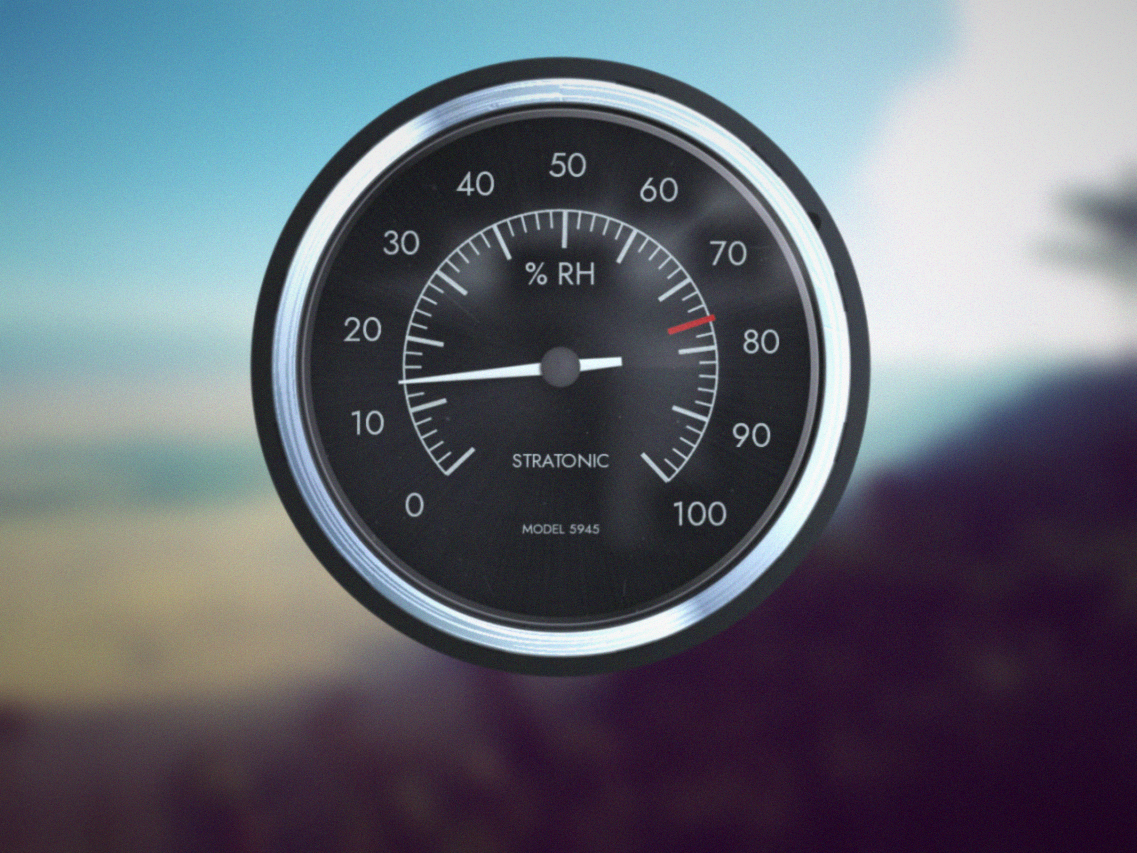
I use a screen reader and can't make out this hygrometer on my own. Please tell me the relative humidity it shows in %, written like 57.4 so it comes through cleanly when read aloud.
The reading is 14
